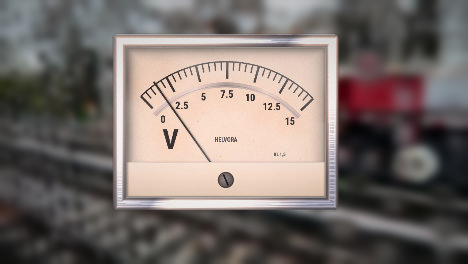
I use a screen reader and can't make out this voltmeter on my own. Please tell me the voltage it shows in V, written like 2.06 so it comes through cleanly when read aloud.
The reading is 1.5
